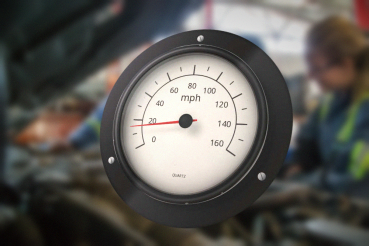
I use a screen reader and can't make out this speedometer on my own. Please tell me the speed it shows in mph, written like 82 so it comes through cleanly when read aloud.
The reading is 15
